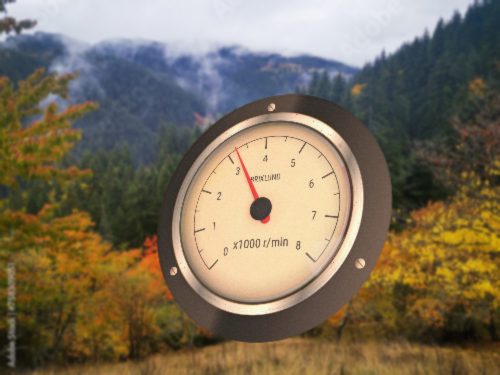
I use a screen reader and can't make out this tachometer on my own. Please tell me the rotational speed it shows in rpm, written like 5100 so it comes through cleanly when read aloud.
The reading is 3250
